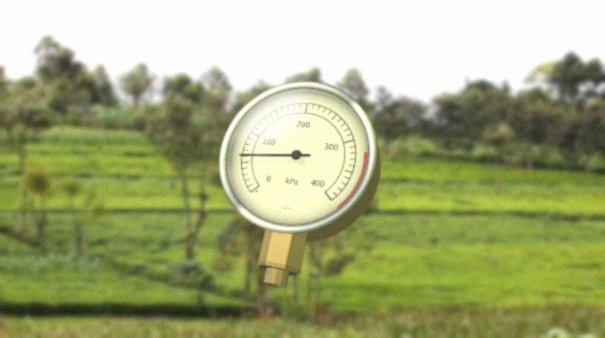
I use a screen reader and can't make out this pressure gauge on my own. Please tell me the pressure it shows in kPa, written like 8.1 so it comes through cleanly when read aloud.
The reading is 60
